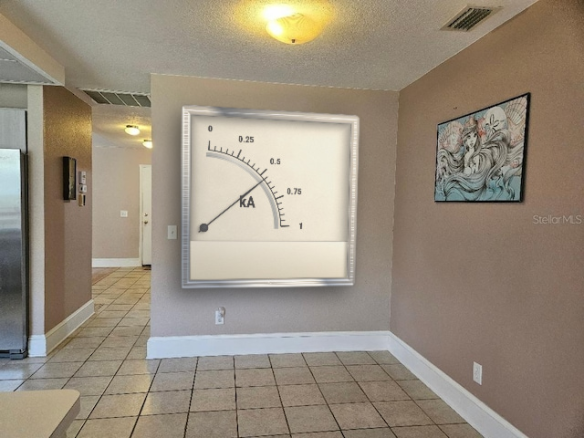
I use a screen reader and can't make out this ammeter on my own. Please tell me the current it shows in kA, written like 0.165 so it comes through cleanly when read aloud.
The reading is 0.55
